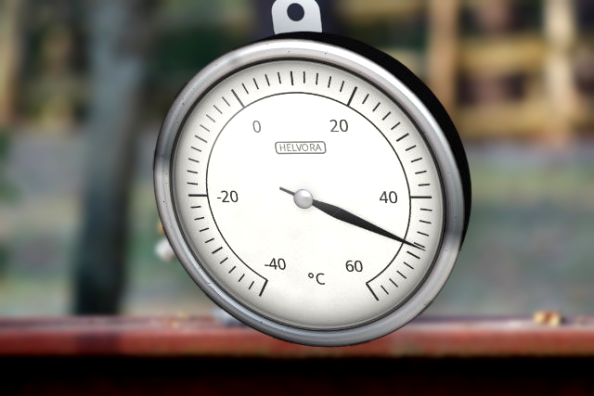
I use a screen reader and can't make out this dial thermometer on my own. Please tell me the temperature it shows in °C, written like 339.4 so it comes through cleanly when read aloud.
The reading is 48
